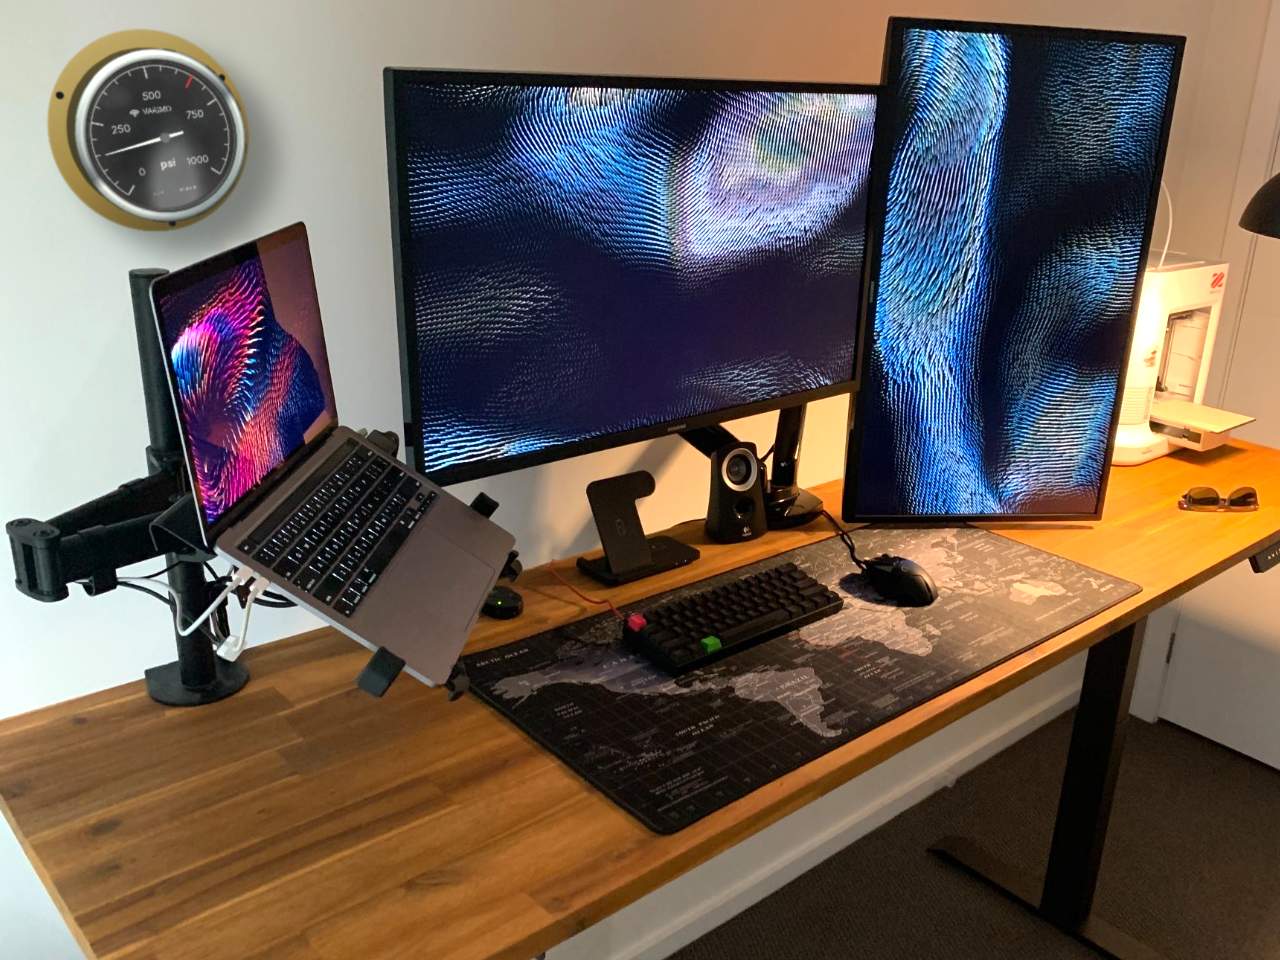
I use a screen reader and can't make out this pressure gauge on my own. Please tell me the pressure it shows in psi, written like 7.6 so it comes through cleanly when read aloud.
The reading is 150
